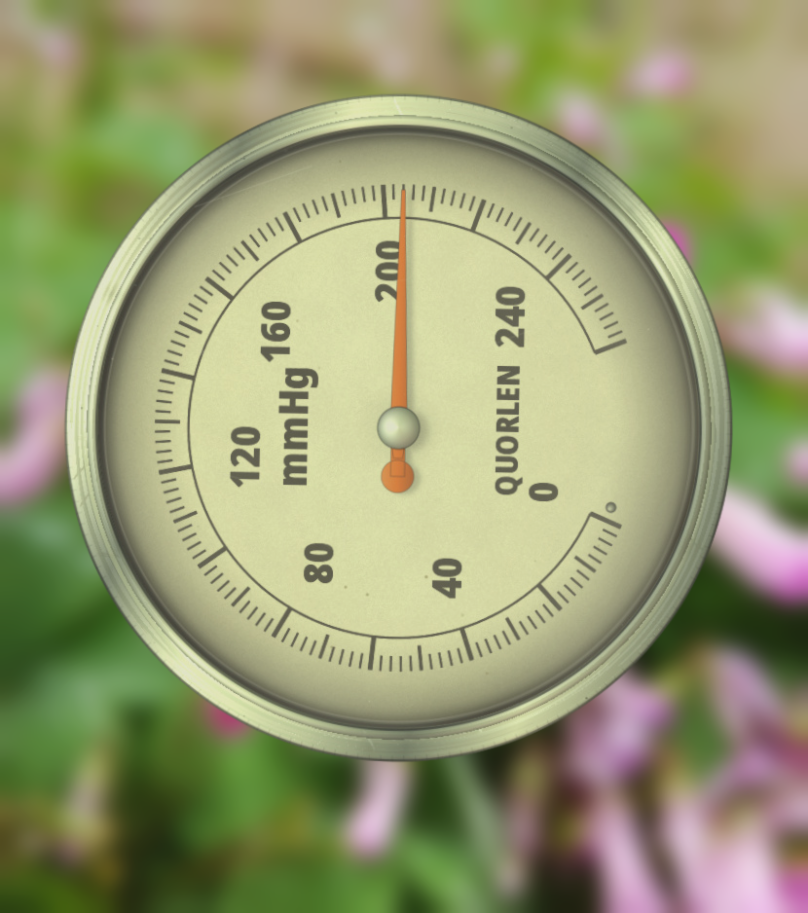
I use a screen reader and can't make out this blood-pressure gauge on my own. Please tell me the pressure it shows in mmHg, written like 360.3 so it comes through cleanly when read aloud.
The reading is 204
